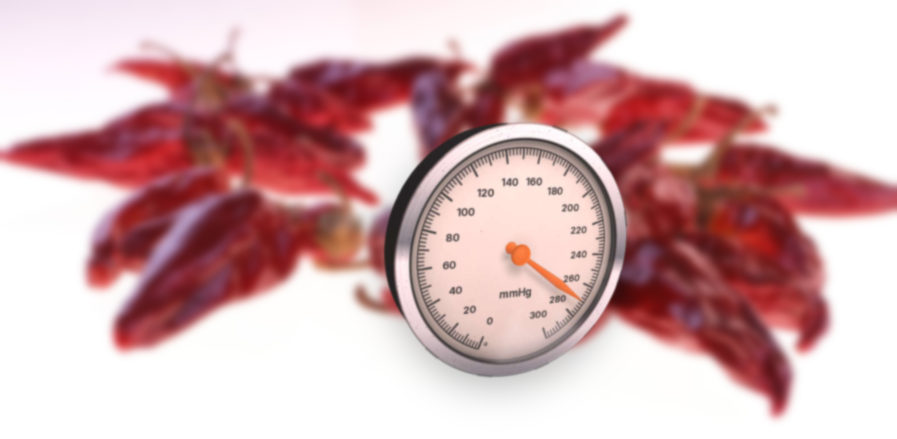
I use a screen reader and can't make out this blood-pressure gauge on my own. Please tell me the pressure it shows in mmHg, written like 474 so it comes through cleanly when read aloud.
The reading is 270
